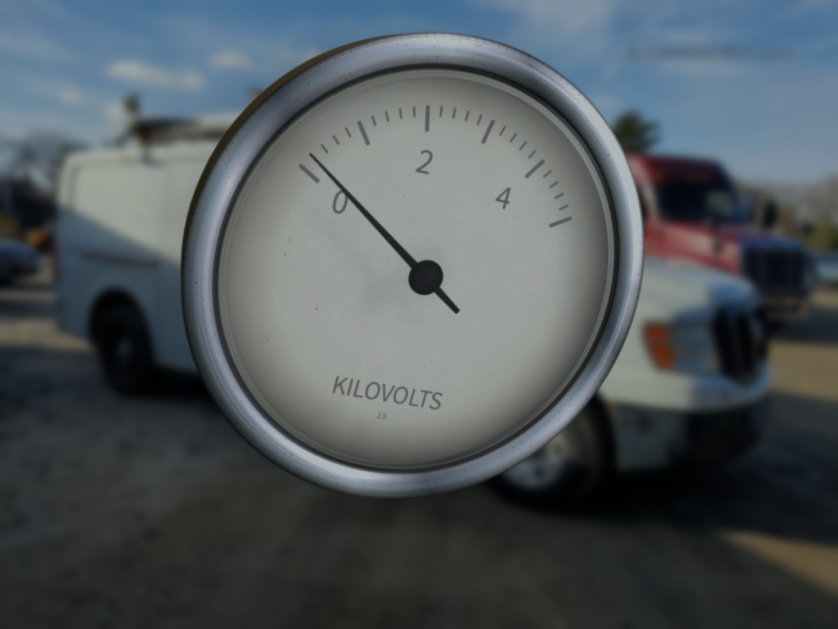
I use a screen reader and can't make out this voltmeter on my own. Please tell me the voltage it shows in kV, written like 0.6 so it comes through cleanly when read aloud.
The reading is 0.2
